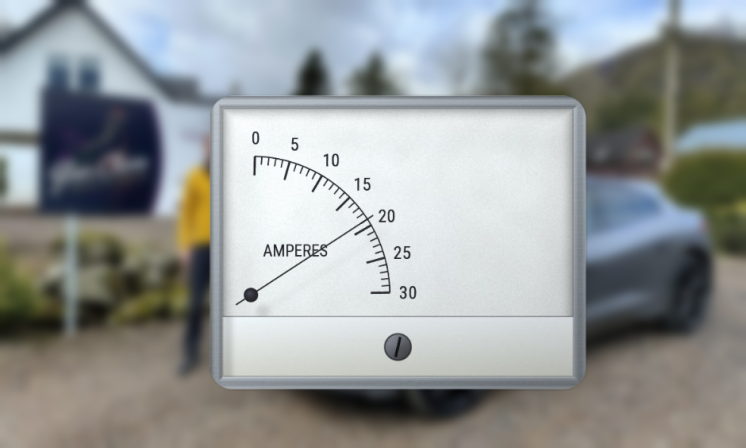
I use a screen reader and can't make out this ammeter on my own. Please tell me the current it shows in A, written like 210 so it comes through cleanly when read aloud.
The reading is 19
